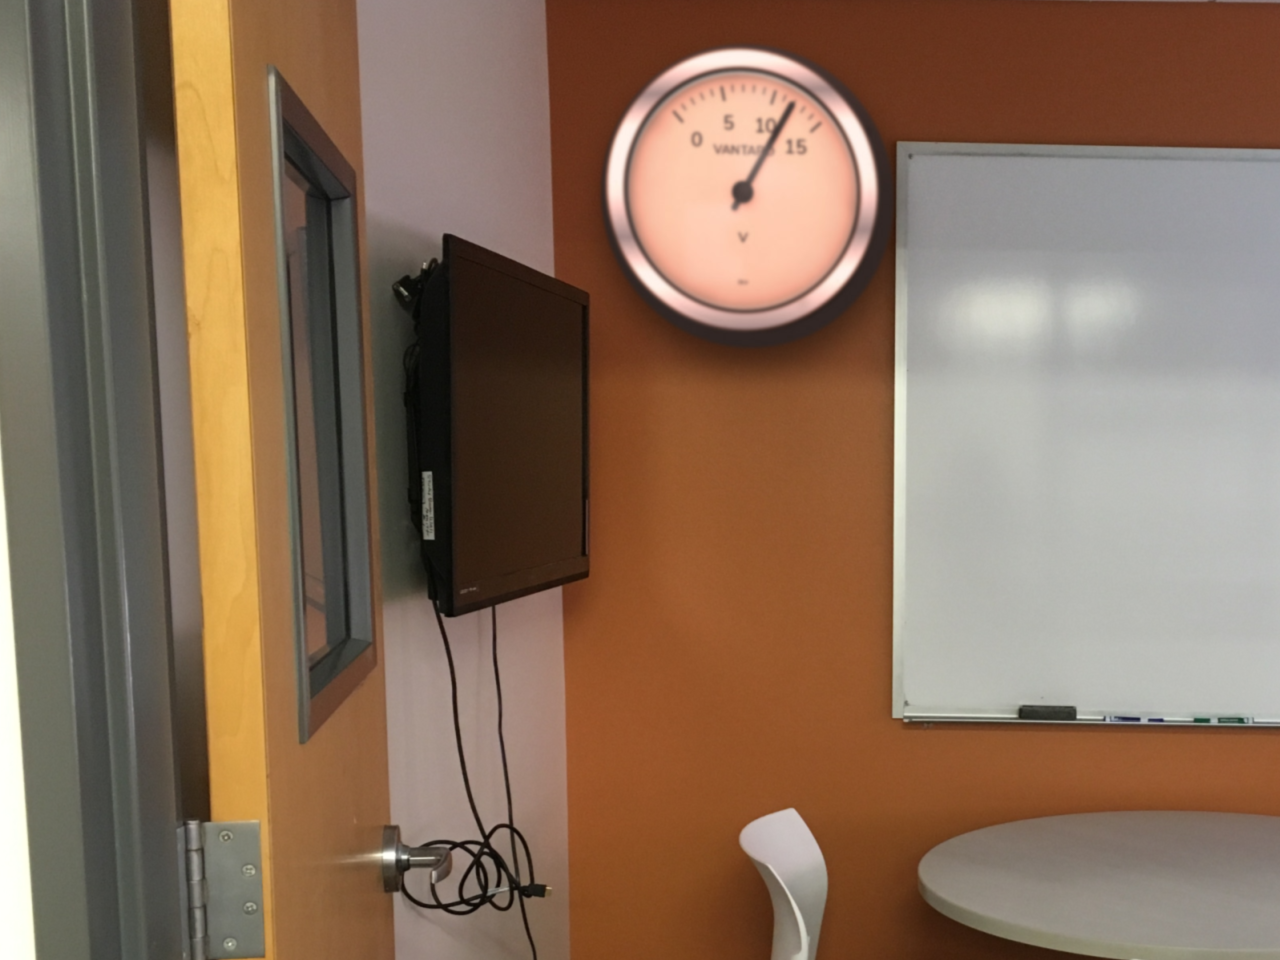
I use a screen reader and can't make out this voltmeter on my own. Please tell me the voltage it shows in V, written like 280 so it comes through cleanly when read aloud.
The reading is 12
